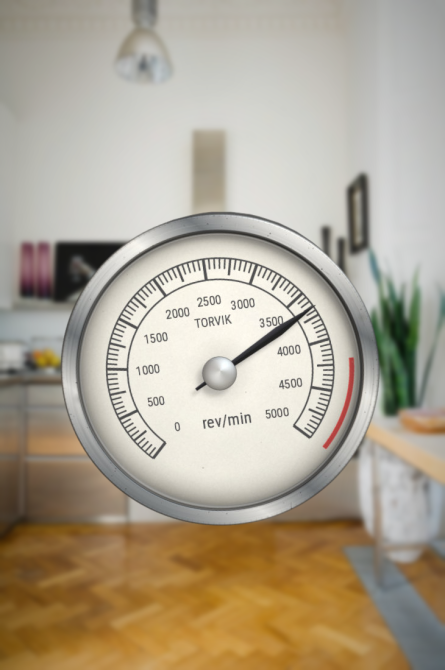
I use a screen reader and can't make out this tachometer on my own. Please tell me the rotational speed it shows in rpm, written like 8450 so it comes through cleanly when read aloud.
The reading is 3650
